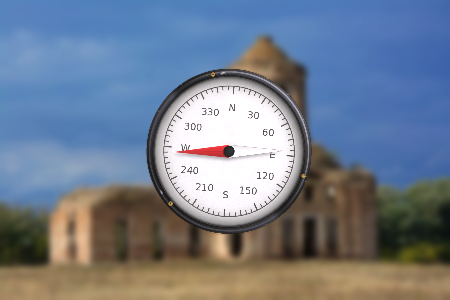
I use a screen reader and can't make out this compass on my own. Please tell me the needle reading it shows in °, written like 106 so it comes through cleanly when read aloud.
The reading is 265
